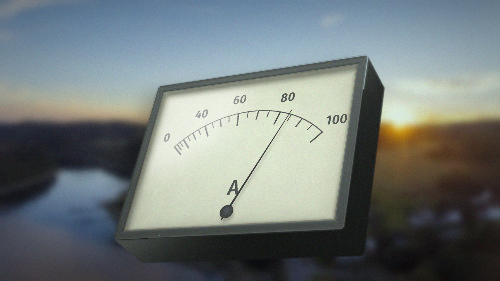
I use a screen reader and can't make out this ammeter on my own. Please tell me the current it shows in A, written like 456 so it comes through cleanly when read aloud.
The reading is 85
